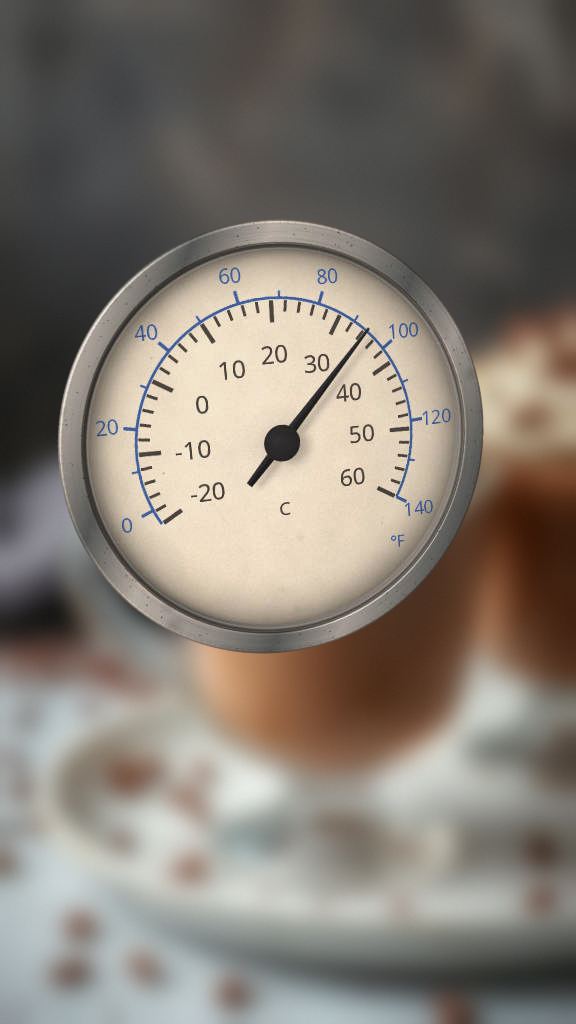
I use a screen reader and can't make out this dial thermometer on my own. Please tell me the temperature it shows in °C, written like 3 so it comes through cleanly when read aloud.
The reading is 34
